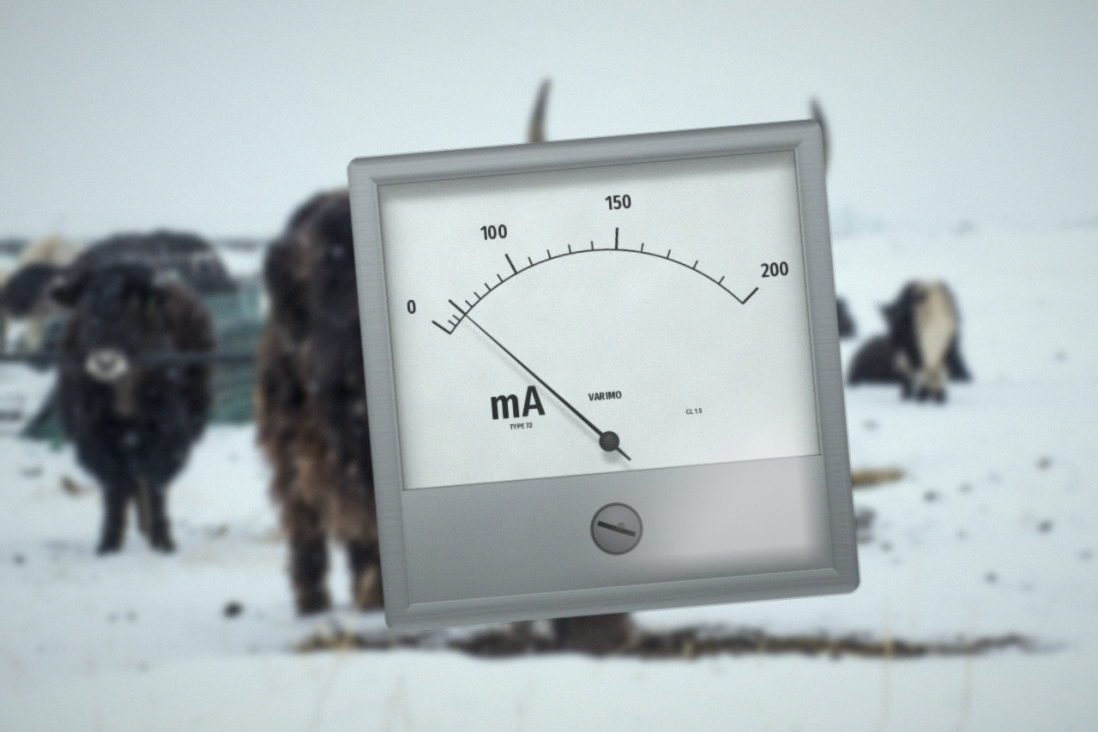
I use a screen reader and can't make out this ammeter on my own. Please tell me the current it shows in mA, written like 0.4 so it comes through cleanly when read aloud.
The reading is 50
